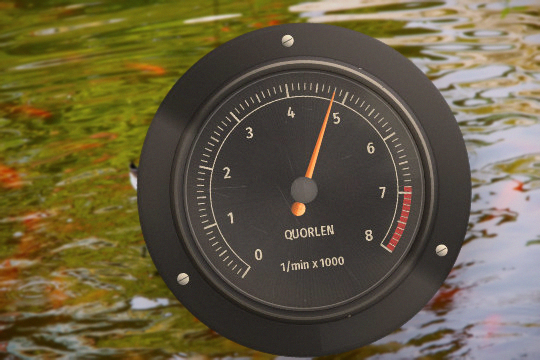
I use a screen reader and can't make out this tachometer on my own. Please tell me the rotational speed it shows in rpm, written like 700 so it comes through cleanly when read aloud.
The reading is 4800
